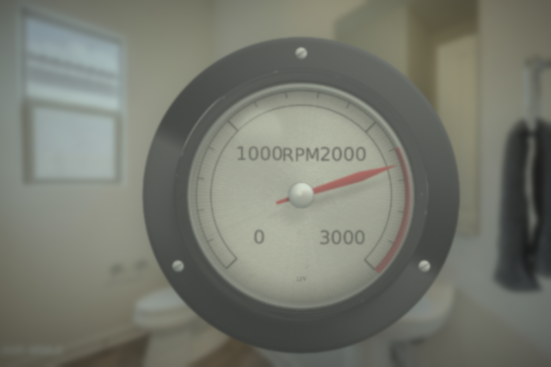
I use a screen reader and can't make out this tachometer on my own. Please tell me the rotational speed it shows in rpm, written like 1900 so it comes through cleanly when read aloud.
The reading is 2300
